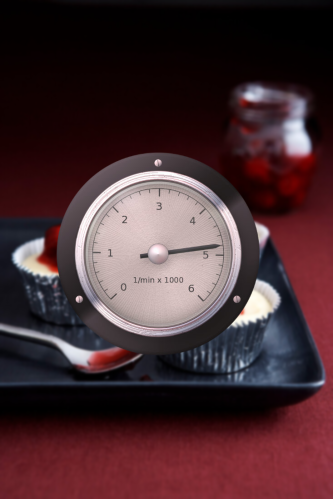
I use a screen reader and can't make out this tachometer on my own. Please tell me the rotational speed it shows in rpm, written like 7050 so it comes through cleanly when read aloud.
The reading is 4800
